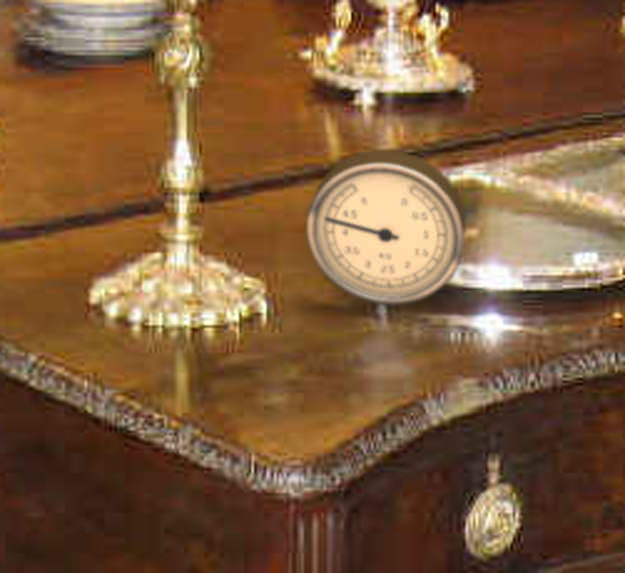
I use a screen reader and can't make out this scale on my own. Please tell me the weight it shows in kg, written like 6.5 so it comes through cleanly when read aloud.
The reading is 4.25
